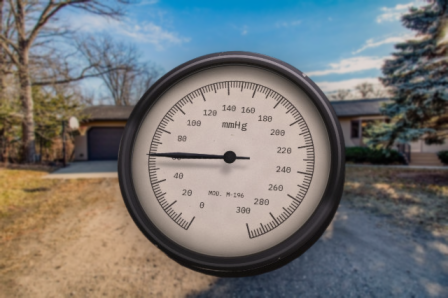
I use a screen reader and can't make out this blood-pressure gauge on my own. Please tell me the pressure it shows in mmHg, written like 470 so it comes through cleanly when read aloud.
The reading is 60
